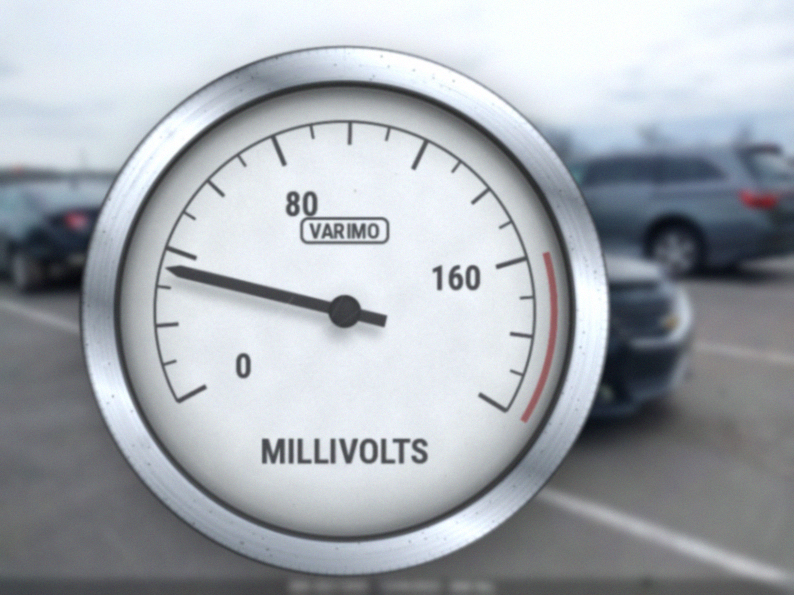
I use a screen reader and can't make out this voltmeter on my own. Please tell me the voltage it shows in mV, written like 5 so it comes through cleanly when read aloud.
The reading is 35
